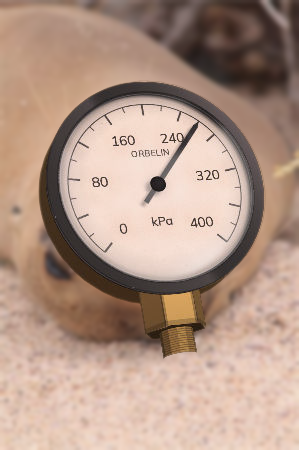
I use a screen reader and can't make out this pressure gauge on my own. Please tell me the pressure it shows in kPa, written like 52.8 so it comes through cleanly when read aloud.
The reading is 260
